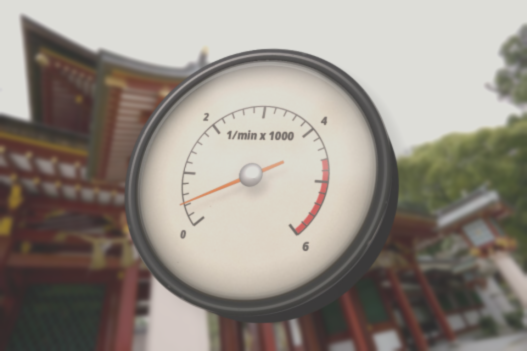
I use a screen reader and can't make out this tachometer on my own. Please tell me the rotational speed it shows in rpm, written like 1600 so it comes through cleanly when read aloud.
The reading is 400
